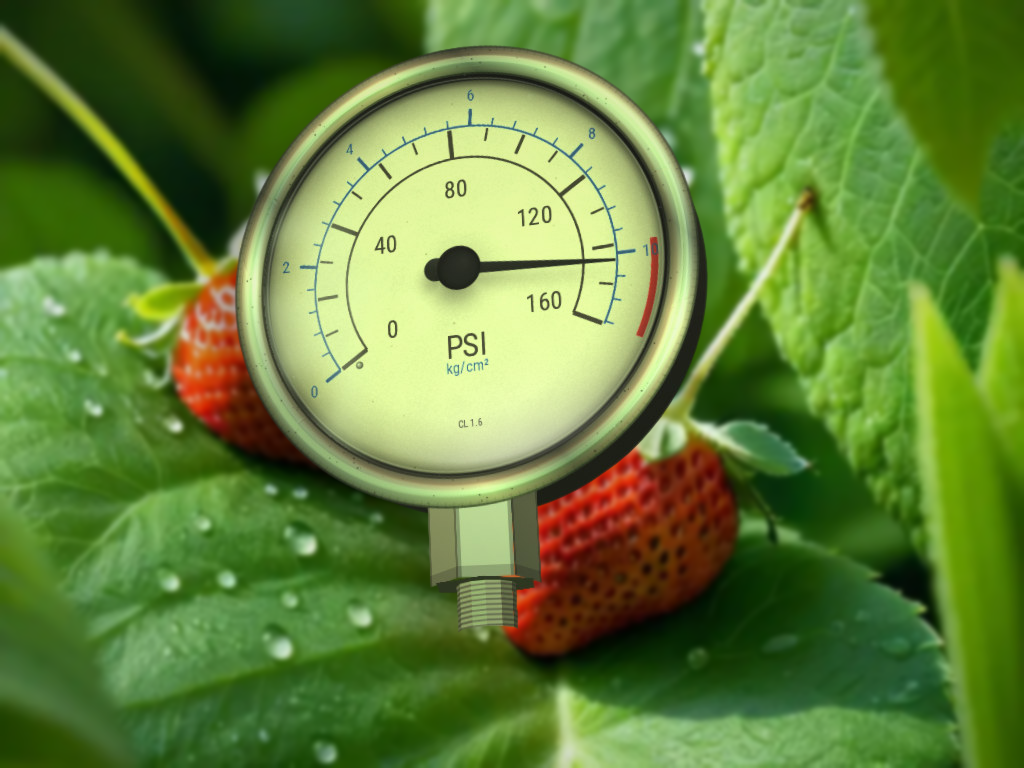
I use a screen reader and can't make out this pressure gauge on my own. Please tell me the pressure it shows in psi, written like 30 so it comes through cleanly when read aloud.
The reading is 145
